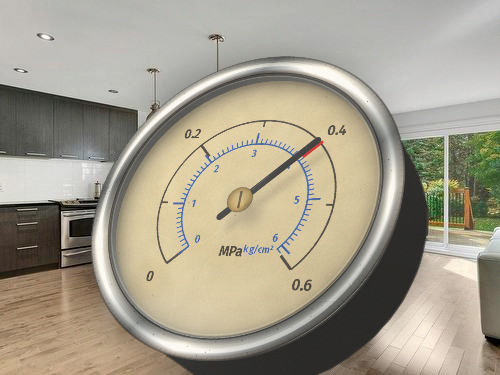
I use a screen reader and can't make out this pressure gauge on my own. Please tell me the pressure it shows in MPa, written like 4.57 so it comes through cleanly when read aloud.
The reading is 0.4
